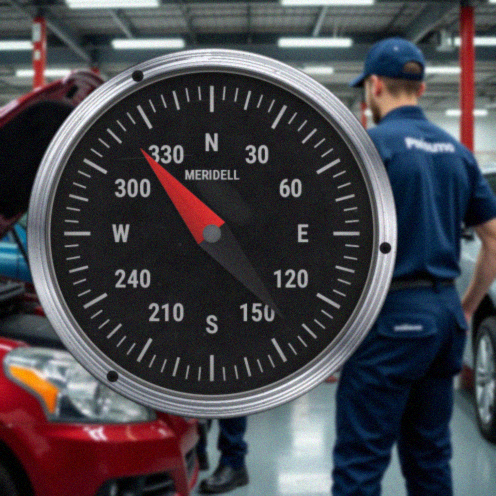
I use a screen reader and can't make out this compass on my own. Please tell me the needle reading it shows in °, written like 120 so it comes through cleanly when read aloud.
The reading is 320
